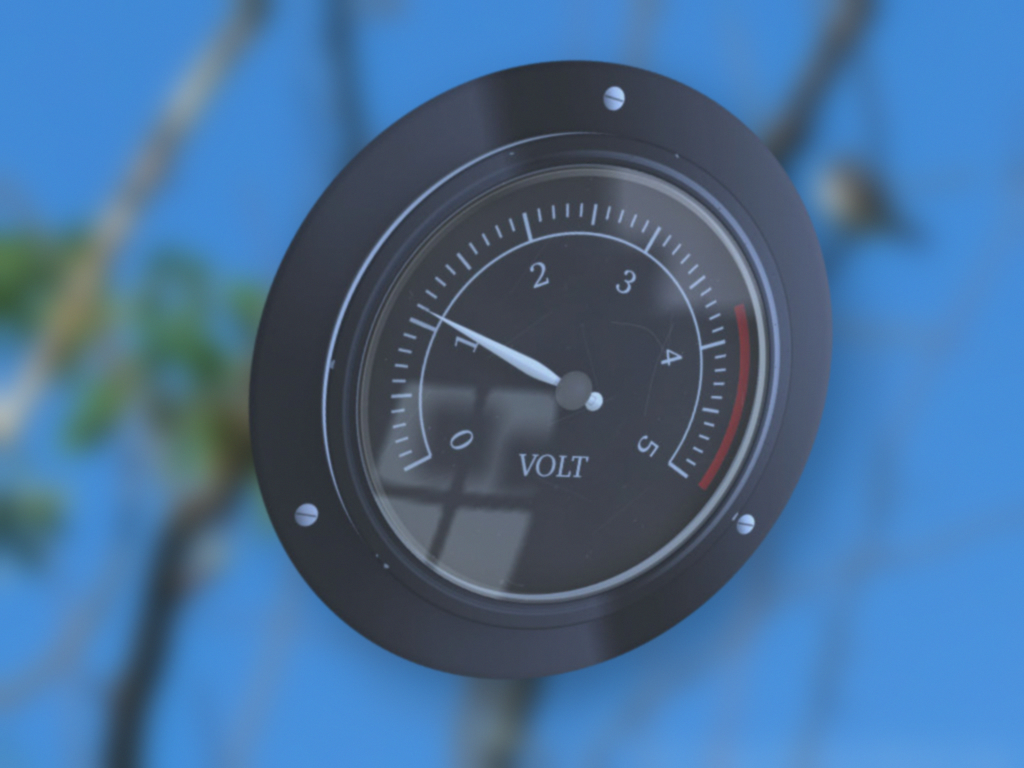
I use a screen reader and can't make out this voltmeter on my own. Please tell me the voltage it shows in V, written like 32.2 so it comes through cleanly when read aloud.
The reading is 1.1
